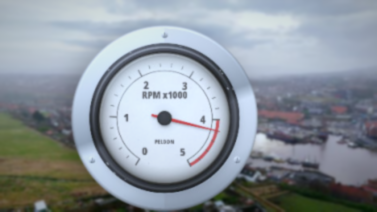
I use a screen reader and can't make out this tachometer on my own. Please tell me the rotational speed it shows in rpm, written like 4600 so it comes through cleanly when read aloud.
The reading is 4200
